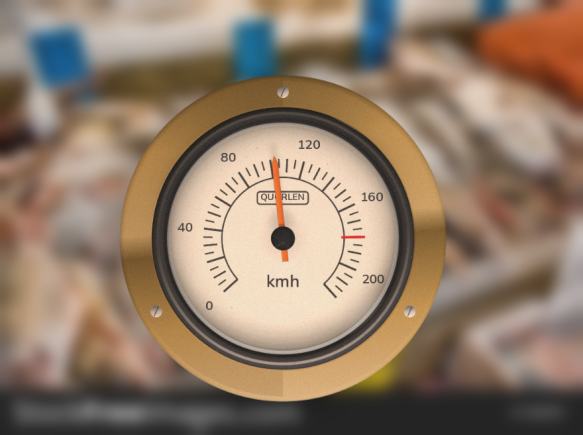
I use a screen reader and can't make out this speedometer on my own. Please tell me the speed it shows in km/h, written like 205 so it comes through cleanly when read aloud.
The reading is 102.5
